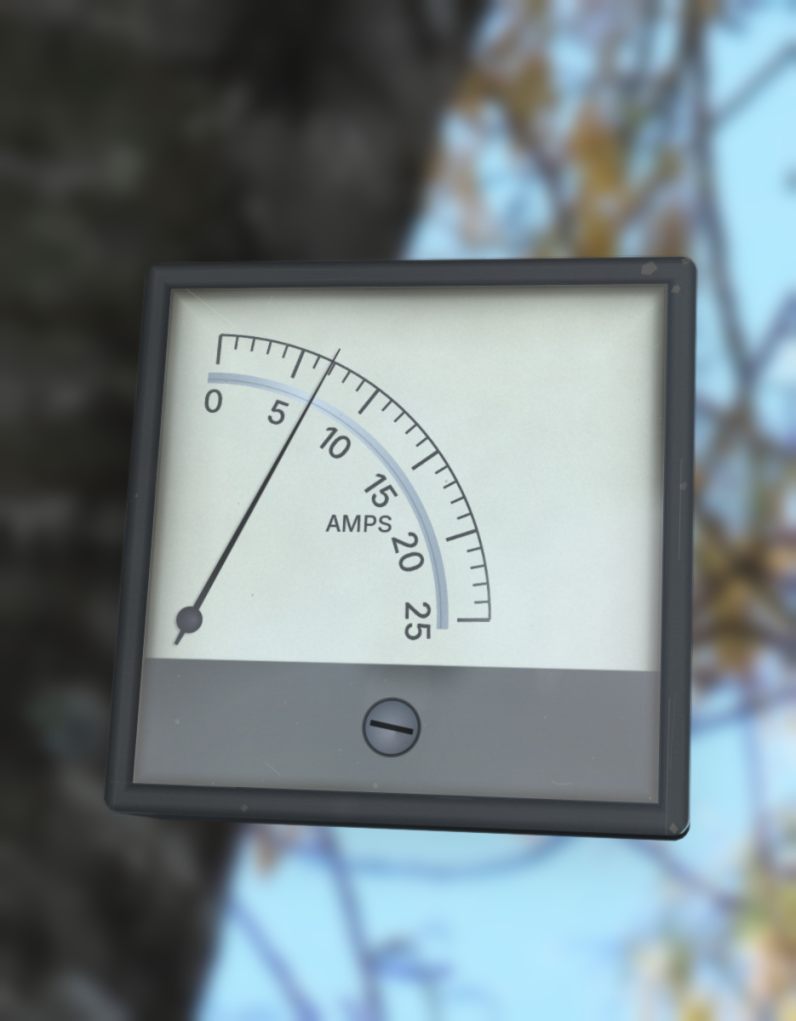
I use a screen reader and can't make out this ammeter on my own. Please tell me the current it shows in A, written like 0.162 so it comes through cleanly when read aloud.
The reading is 7
